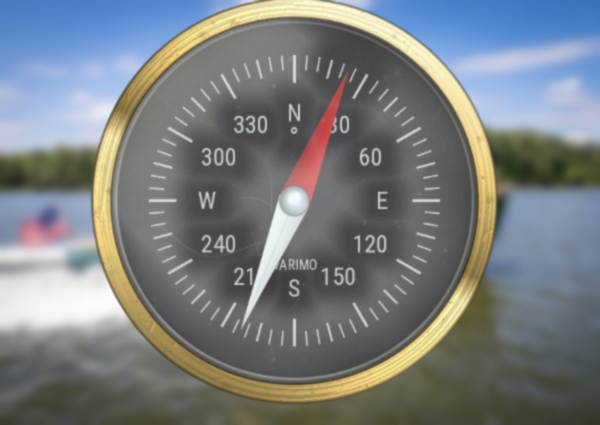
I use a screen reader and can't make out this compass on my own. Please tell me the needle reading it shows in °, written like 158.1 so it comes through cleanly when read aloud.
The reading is 22.5
